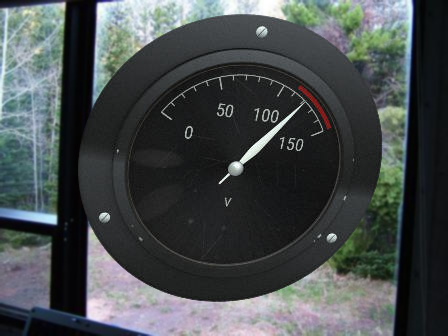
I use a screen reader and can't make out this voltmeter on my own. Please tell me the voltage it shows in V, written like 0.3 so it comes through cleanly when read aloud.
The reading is 120
